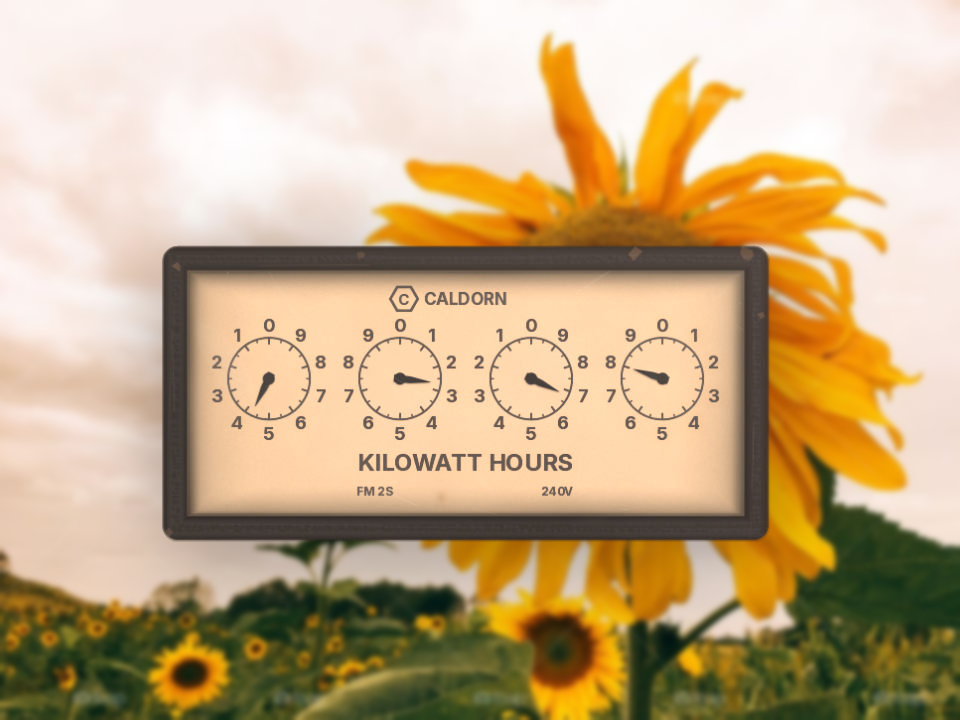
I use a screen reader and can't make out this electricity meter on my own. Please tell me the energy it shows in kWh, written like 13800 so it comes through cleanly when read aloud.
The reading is 4268
